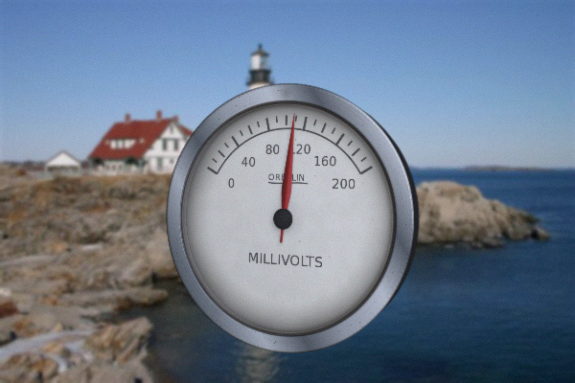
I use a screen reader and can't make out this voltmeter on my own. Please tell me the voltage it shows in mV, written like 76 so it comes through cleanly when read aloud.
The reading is 110
